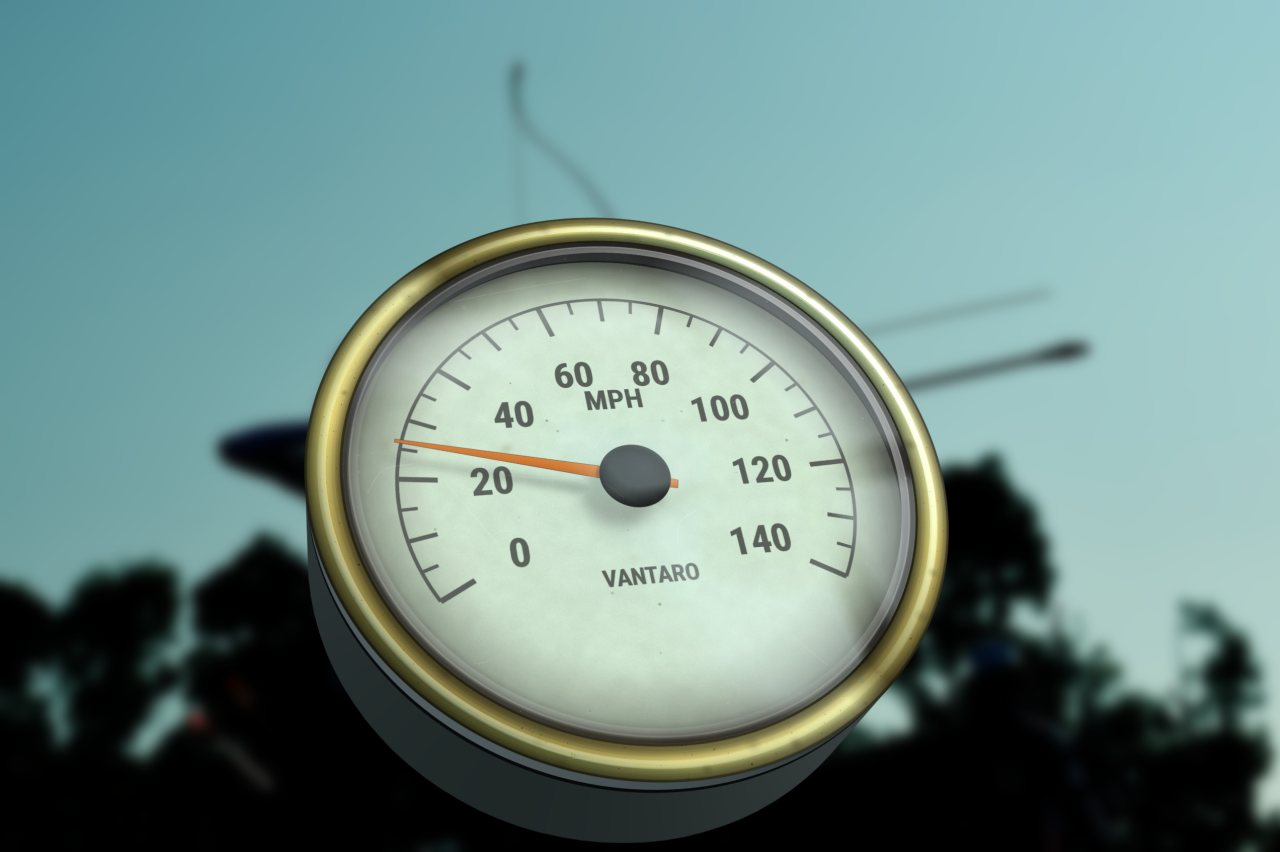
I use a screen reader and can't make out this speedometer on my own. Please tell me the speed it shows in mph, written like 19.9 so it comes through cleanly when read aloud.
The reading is 25
